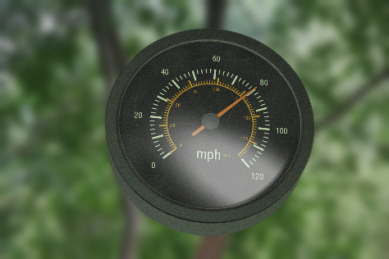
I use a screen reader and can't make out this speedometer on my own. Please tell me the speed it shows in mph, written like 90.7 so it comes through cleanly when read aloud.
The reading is 80
